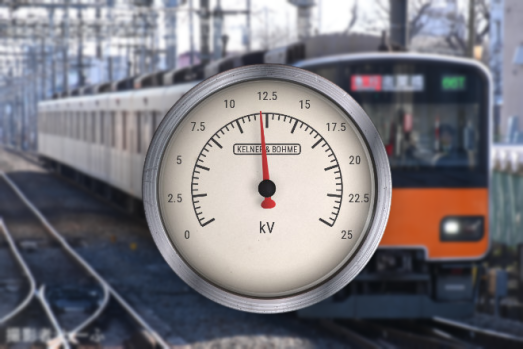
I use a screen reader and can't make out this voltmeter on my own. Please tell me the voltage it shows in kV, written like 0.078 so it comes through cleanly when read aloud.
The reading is 12
